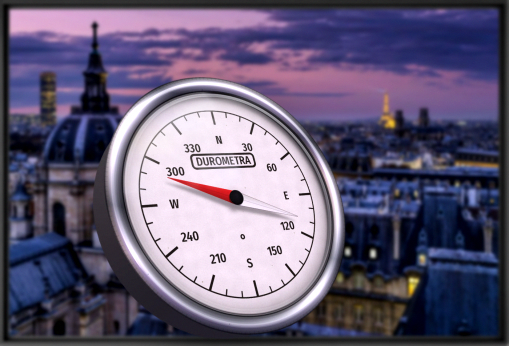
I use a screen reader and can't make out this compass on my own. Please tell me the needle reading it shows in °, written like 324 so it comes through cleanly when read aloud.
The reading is 290
